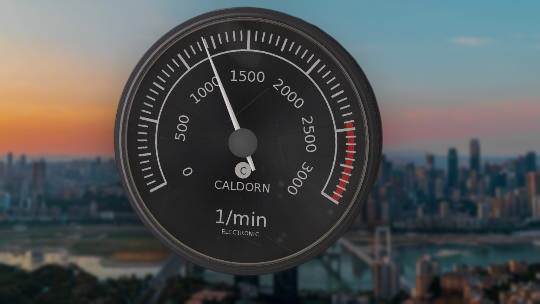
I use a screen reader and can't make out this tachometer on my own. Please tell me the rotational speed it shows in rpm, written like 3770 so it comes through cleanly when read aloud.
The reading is 1200
